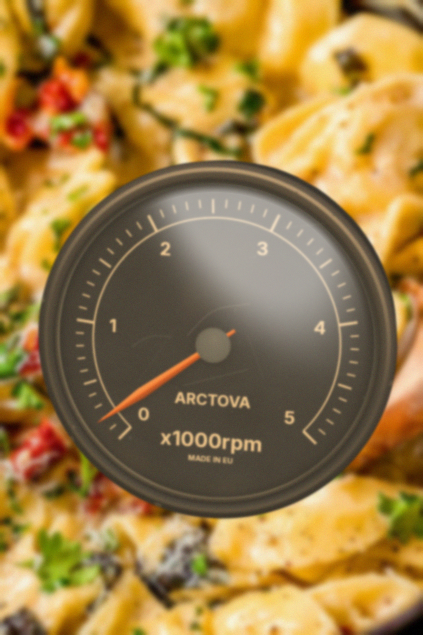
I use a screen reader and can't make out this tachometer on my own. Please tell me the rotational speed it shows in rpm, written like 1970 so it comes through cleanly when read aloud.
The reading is 200
